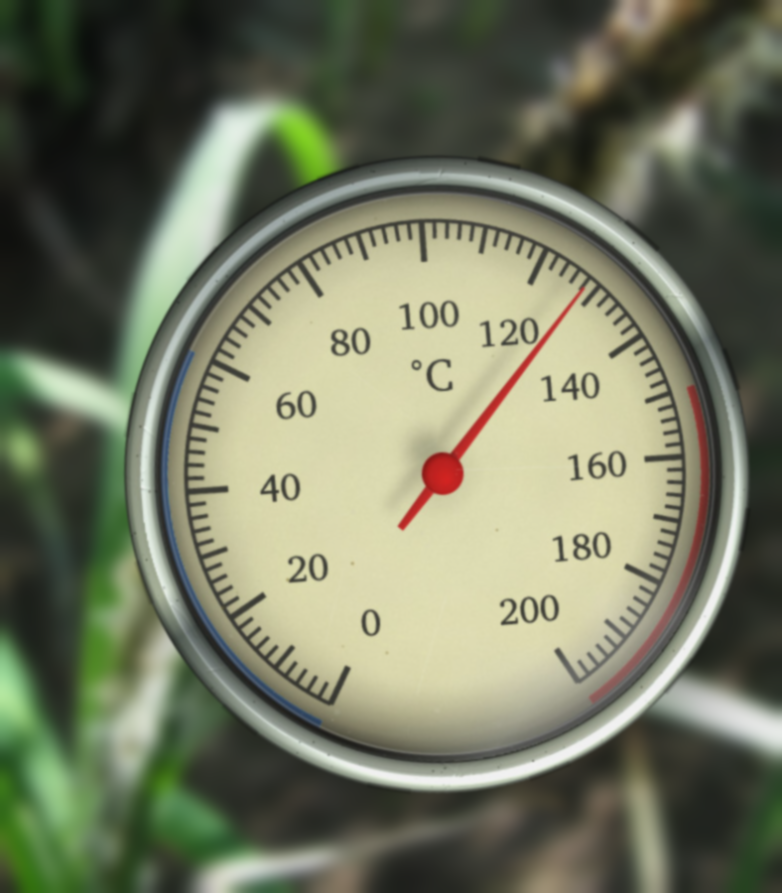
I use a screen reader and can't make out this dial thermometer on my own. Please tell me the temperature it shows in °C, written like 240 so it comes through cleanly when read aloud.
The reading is 128
